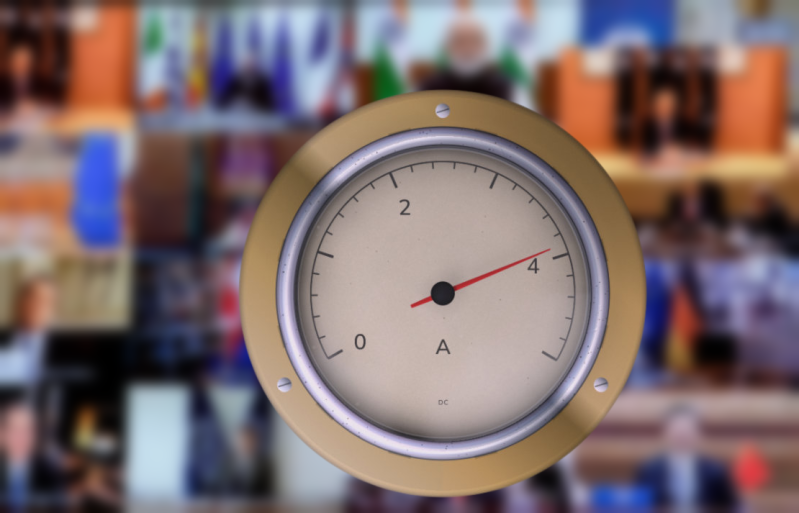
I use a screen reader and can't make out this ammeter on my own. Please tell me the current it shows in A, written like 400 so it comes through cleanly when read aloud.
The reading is 3.9
